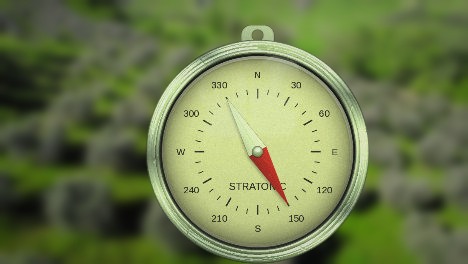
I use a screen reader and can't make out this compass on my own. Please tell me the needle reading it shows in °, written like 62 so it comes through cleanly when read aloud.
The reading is 150
